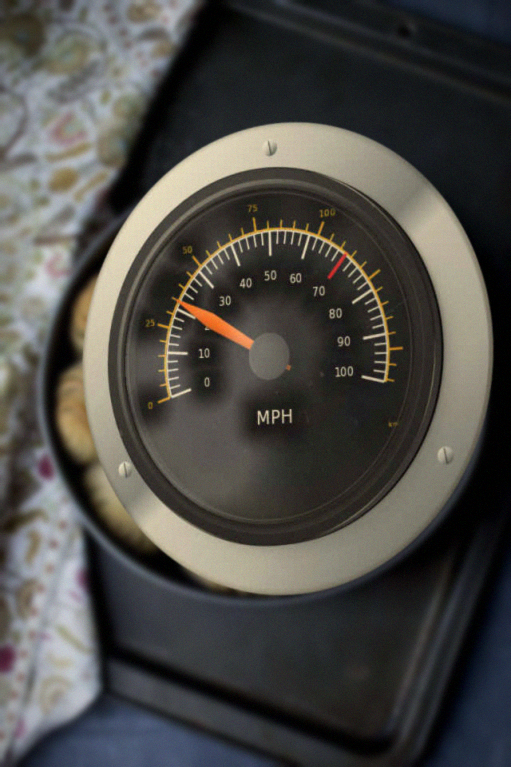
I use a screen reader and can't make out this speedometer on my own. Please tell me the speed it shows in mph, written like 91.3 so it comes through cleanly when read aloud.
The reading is 22
